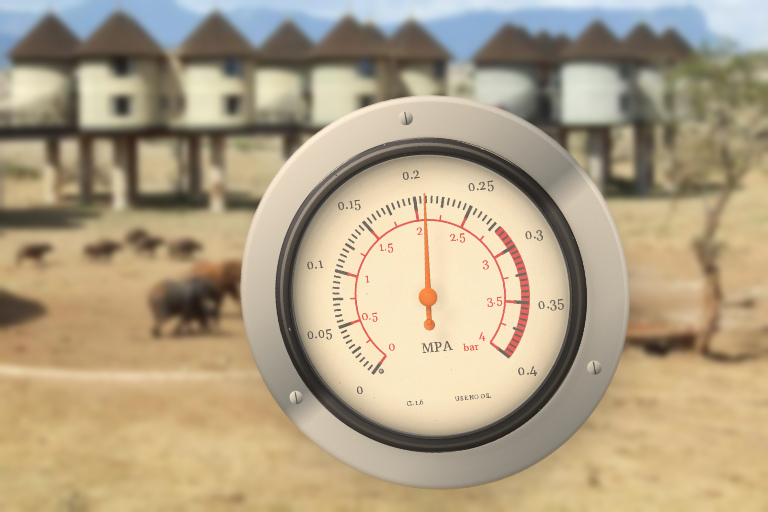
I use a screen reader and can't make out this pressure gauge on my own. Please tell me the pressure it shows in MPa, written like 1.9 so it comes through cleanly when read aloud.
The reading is 0.21
